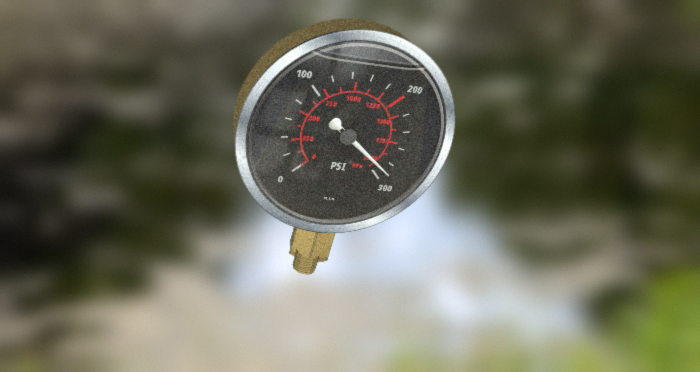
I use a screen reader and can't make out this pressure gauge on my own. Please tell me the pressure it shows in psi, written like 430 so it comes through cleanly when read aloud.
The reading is 290
